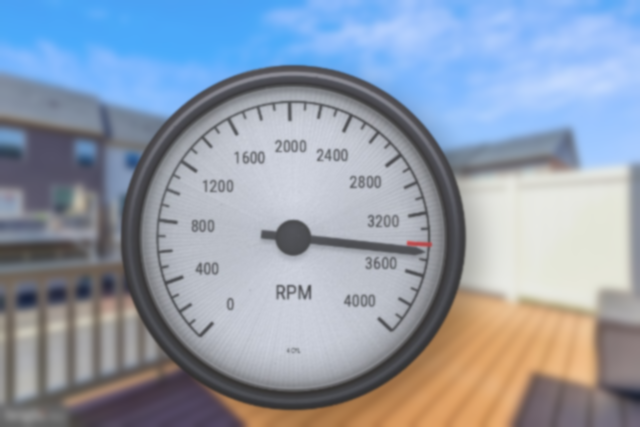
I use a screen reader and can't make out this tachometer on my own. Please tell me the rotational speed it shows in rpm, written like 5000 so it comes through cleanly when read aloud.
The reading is 3450
